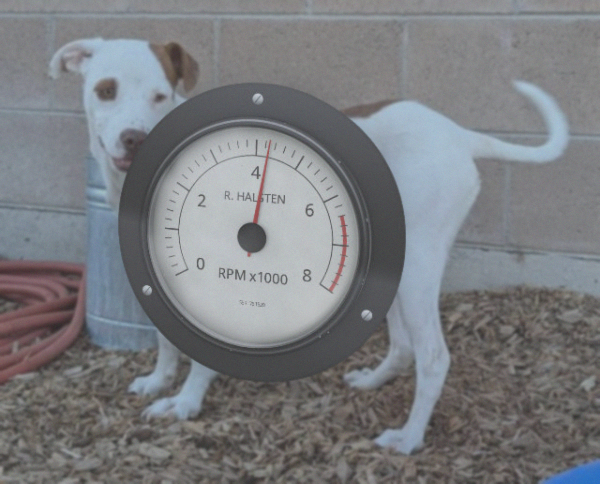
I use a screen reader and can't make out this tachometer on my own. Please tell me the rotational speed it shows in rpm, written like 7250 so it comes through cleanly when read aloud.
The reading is 4300
